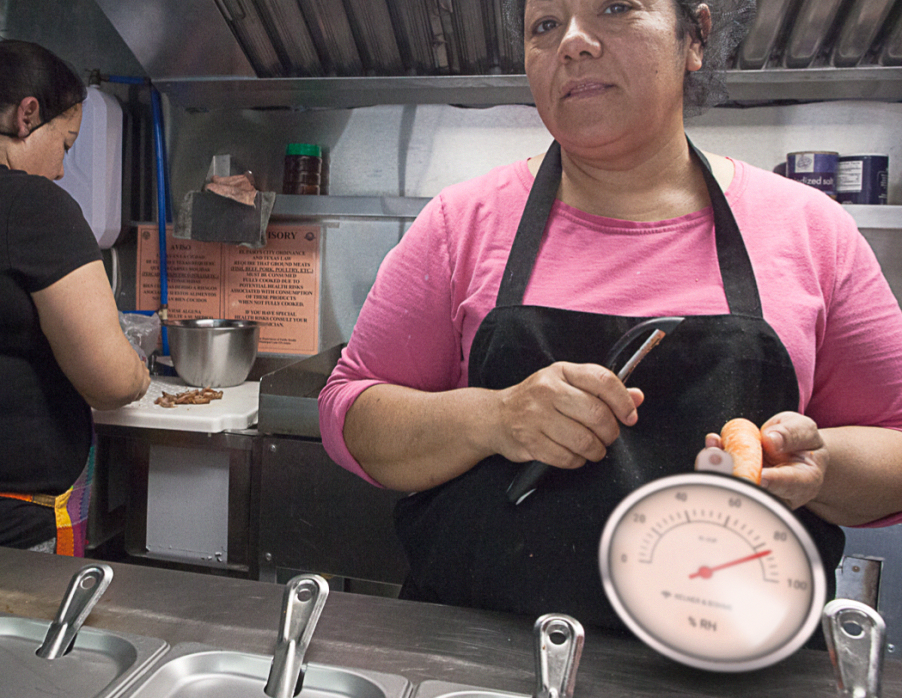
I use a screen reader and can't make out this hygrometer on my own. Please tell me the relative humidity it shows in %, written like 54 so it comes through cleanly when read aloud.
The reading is 84
